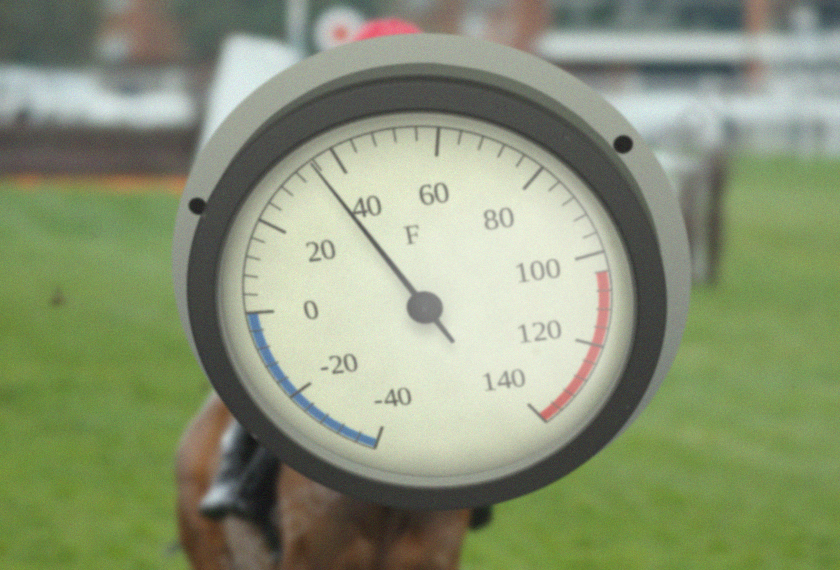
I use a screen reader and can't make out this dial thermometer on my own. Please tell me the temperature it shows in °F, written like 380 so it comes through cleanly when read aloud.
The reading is 36
